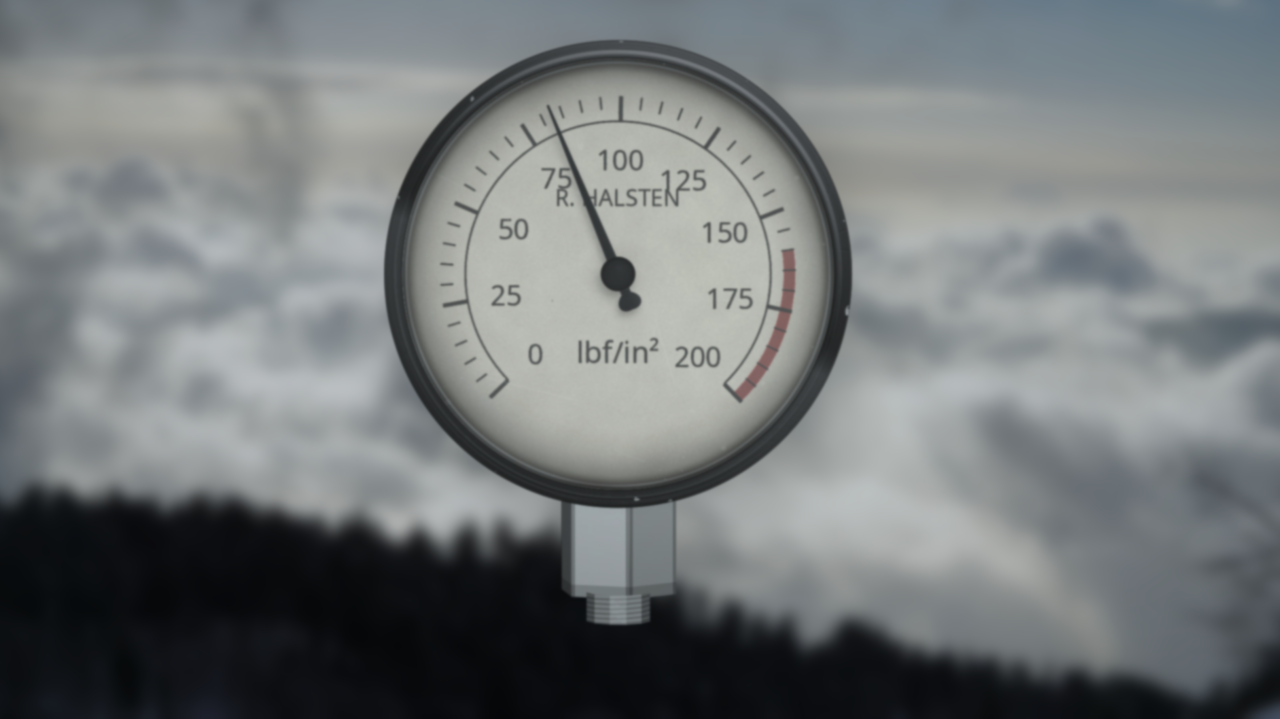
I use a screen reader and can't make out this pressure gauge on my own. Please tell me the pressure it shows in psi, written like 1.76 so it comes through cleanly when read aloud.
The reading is 82.5
